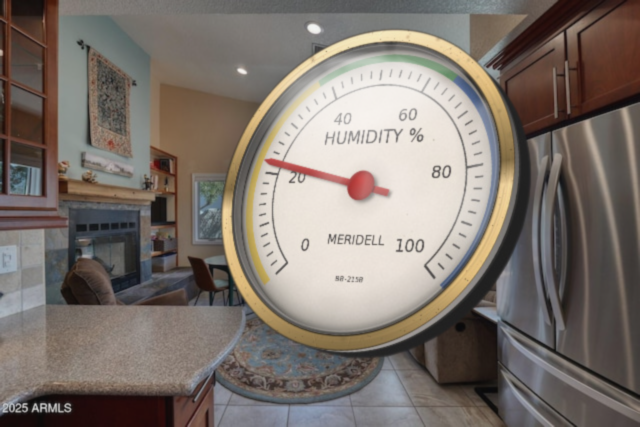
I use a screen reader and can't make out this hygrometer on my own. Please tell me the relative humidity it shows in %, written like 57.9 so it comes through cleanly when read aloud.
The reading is 22
